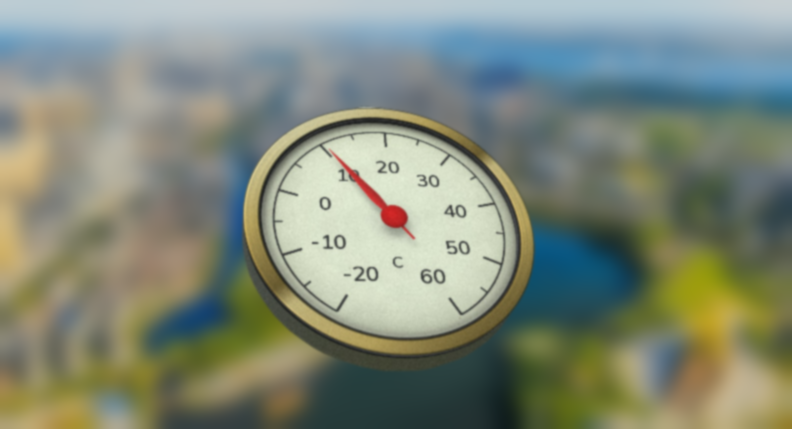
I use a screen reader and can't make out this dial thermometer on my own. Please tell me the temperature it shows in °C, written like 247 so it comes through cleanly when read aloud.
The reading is 10
